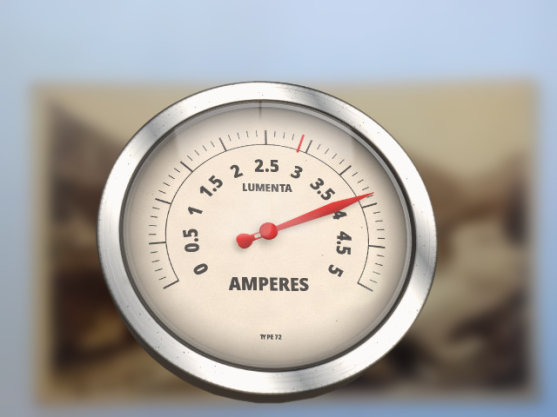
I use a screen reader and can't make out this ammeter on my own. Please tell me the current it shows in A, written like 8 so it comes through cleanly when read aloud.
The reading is 3.9
